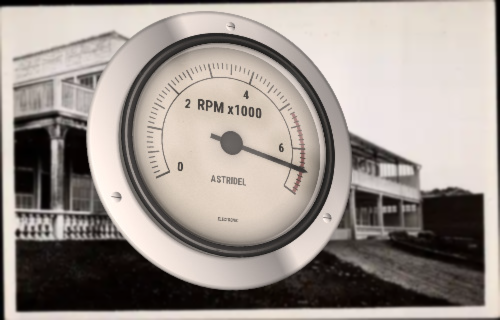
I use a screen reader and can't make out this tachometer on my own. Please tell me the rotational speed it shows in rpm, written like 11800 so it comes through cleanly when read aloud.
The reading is 6500
